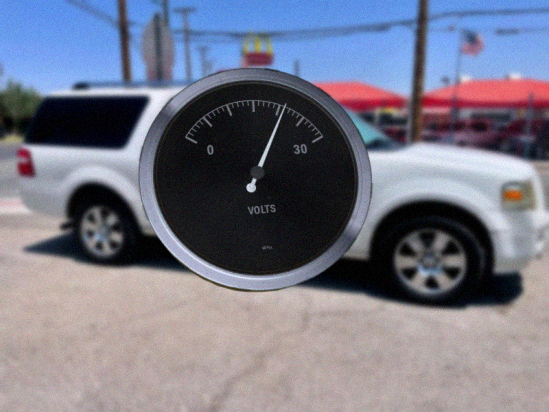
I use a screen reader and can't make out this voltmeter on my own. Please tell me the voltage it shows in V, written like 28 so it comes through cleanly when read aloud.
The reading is 21
